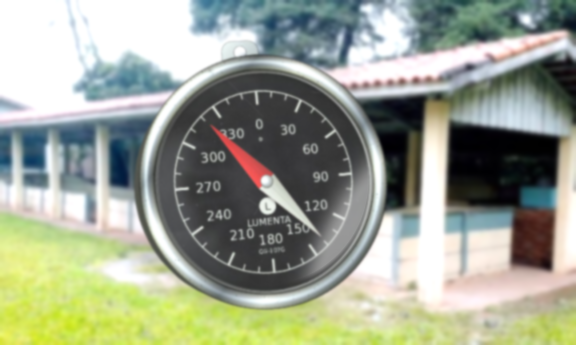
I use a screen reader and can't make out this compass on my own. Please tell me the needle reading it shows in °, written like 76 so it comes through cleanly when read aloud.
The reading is 320
